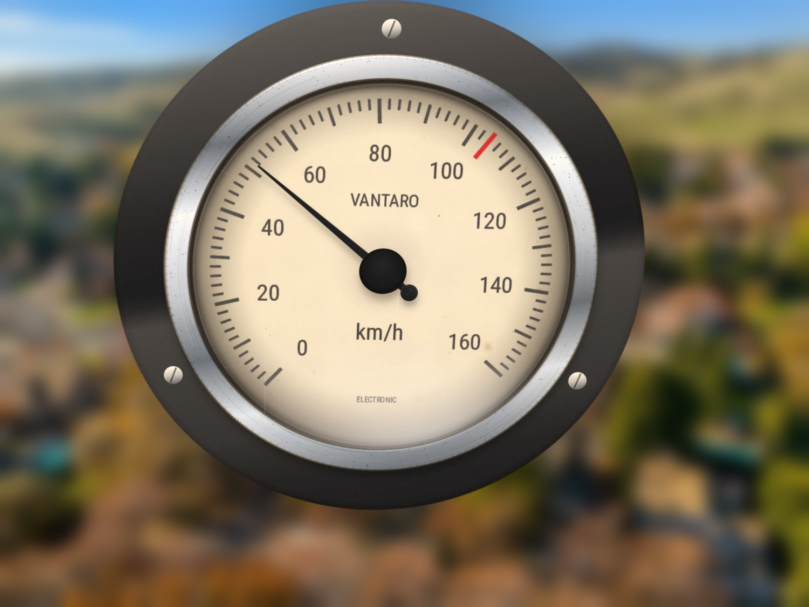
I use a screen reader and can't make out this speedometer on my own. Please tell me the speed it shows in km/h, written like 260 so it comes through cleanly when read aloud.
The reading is 52
